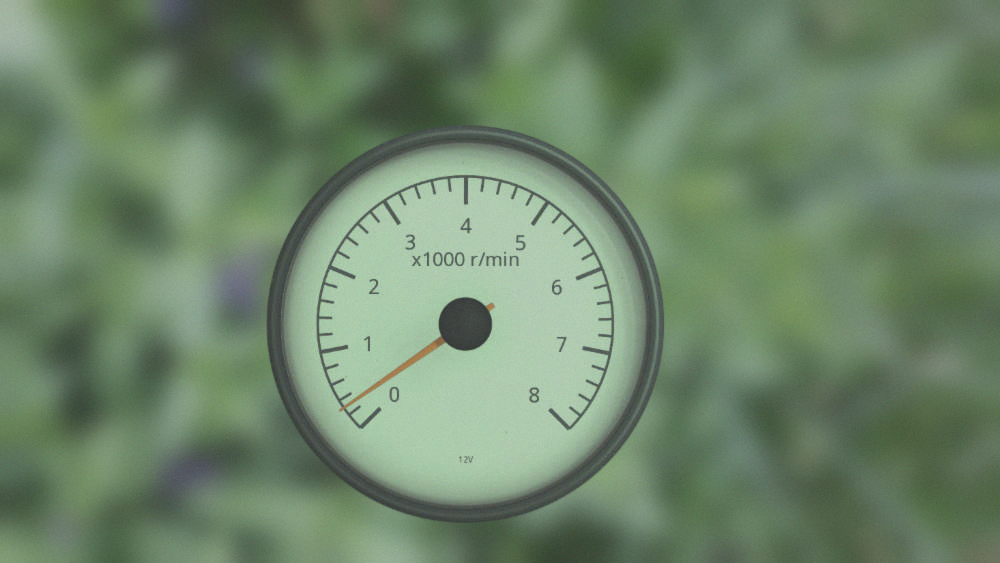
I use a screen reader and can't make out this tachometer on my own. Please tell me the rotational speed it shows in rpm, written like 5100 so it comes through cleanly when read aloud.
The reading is 300
